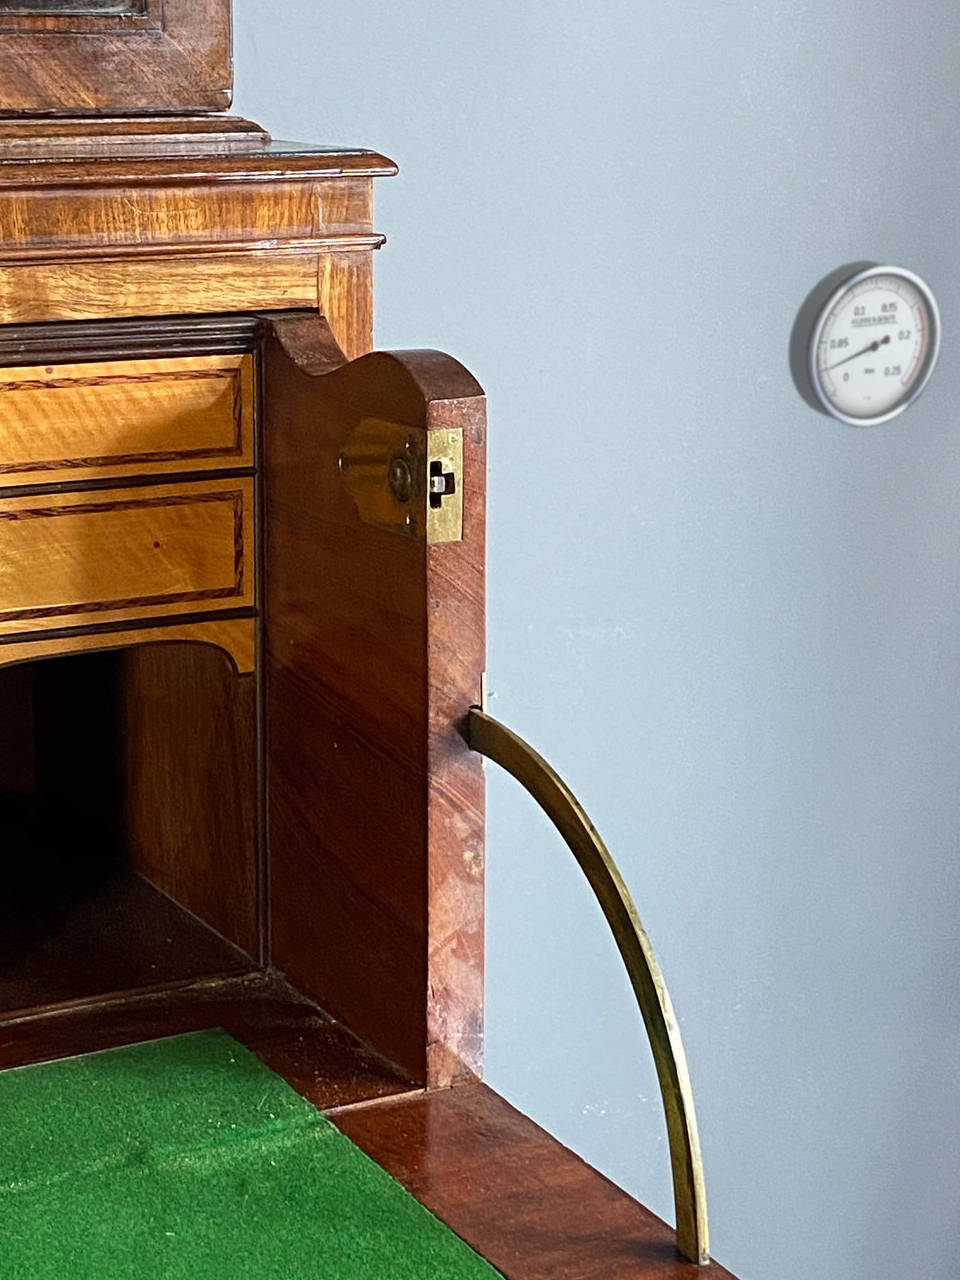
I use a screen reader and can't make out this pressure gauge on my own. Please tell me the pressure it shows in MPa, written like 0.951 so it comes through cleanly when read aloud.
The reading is 0.025
